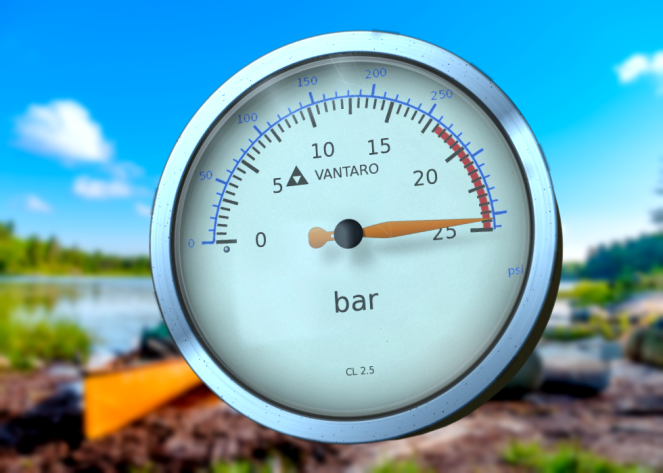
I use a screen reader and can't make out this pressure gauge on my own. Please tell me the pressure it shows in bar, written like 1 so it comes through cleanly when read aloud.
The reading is 24.5
